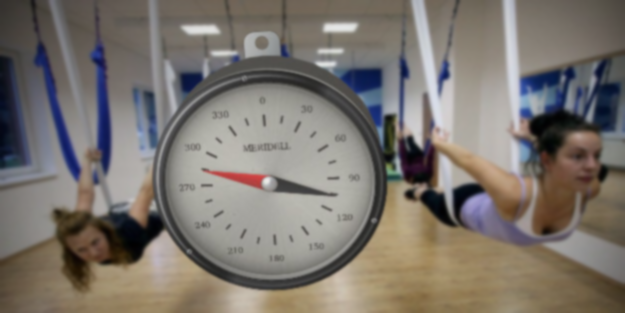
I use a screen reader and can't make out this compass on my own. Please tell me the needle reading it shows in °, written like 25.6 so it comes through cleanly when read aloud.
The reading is 285
